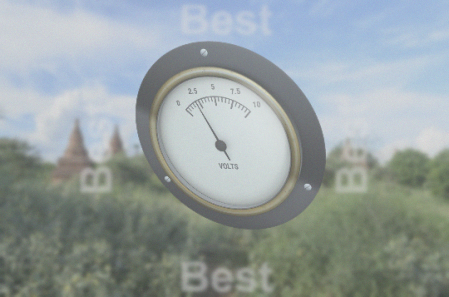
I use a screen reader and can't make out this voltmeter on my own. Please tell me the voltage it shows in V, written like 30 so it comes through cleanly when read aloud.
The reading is 2.5
